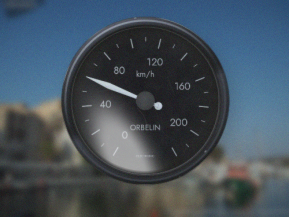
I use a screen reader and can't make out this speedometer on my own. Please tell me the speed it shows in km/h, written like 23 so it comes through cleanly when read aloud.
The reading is 60
